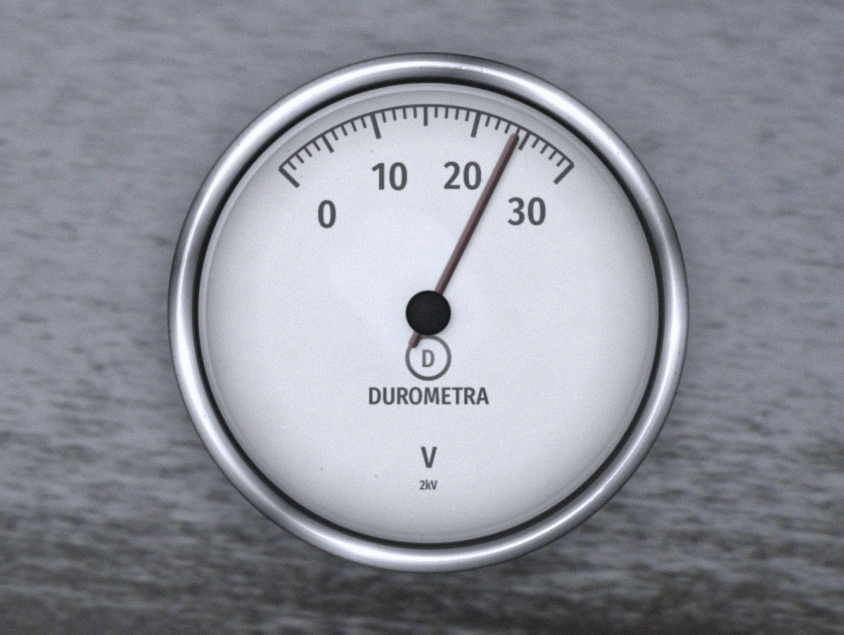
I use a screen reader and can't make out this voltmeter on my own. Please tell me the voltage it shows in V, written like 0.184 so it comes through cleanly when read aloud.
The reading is 24
